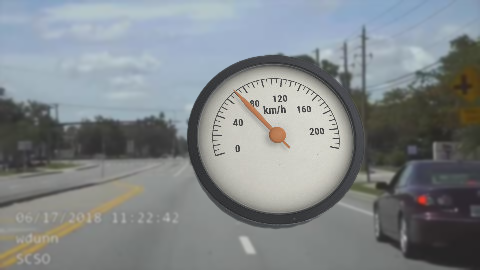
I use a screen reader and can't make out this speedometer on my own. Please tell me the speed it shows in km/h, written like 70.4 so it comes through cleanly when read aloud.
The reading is 70
